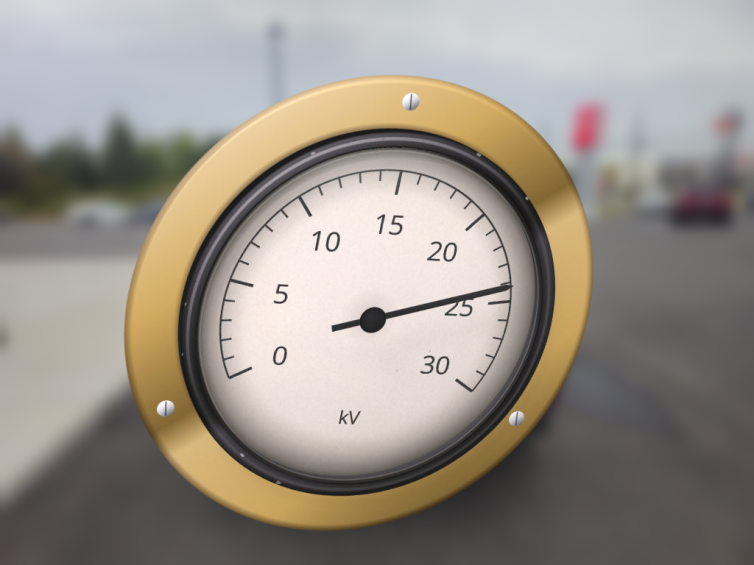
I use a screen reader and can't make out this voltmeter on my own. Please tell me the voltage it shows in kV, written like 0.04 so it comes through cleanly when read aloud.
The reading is 24
